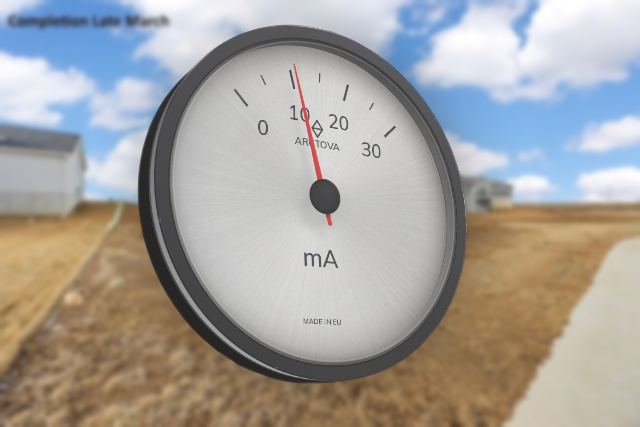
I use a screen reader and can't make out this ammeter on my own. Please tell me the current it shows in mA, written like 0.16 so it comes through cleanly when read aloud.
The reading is 10
